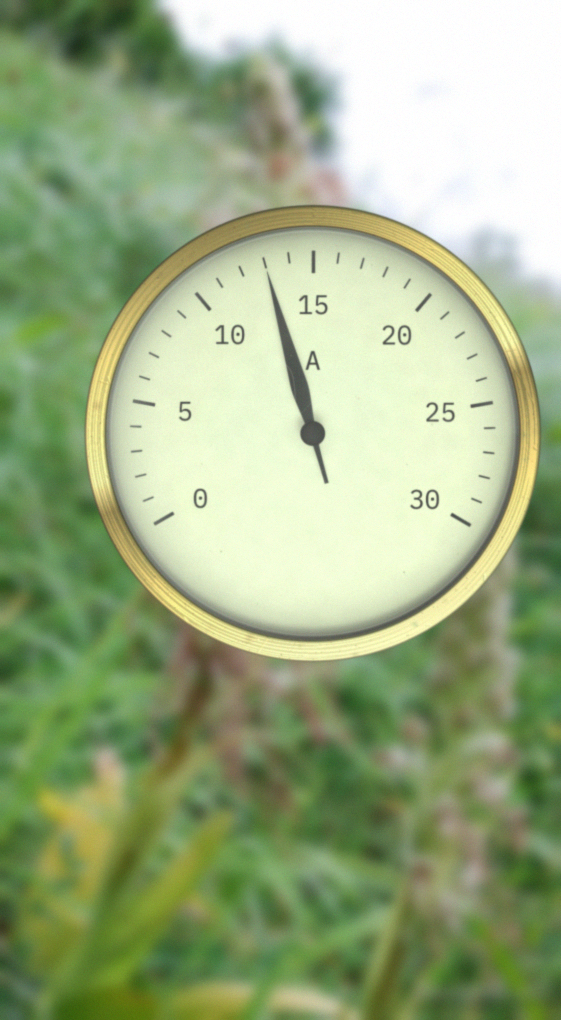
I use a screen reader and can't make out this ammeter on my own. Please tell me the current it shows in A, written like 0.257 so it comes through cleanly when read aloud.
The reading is 13
